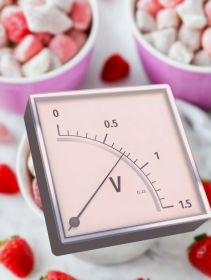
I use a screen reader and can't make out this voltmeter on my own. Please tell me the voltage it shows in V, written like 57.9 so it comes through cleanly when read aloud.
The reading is 0.75
